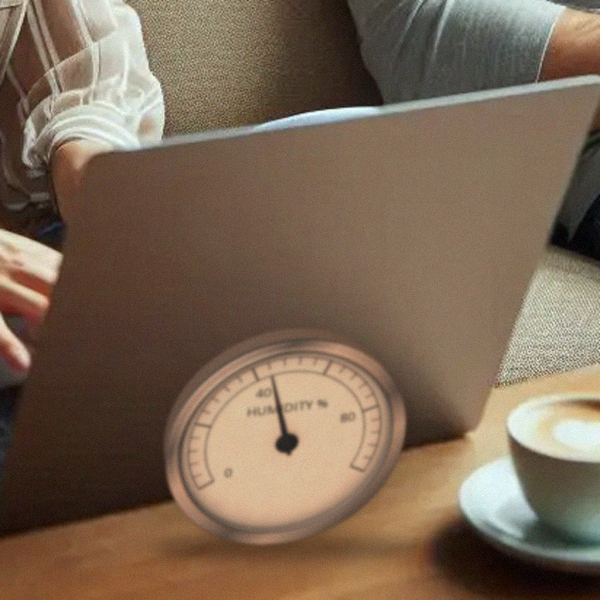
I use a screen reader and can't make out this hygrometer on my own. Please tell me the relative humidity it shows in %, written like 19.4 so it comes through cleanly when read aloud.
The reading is 44
